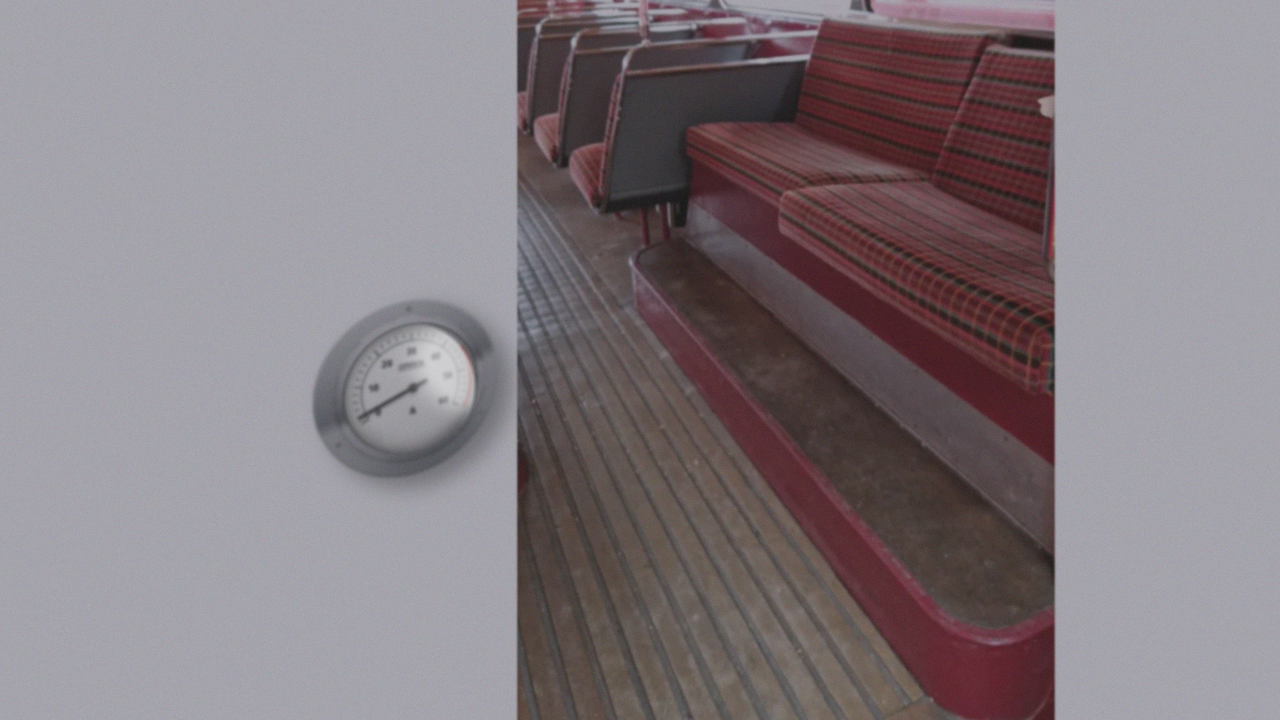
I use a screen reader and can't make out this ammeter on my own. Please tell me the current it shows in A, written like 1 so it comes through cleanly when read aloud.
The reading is 2
